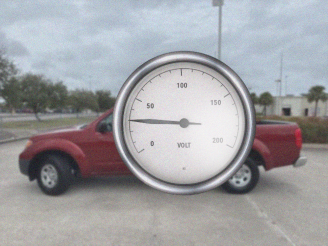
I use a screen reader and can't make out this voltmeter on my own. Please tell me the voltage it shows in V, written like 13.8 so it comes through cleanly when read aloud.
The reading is 30
